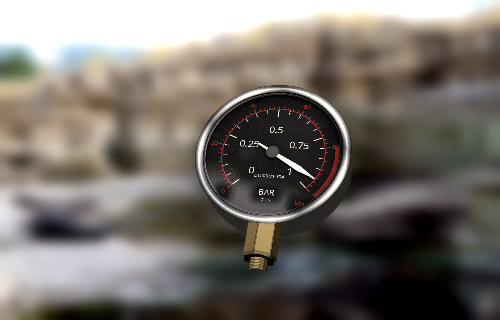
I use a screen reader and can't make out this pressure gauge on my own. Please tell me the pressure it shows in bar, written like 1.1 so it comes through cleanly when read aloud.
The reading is 0.95
